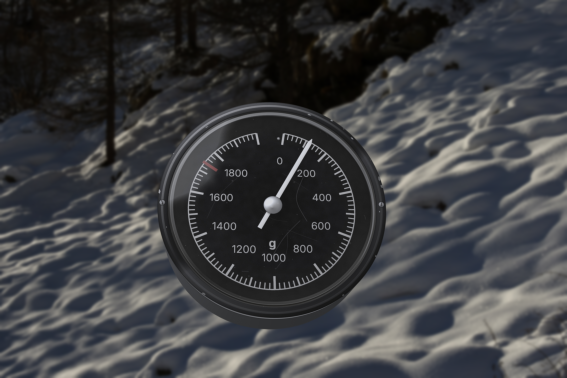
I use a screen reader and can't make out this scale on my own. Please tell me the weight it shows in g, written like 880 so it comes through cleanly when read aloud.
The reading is 120
